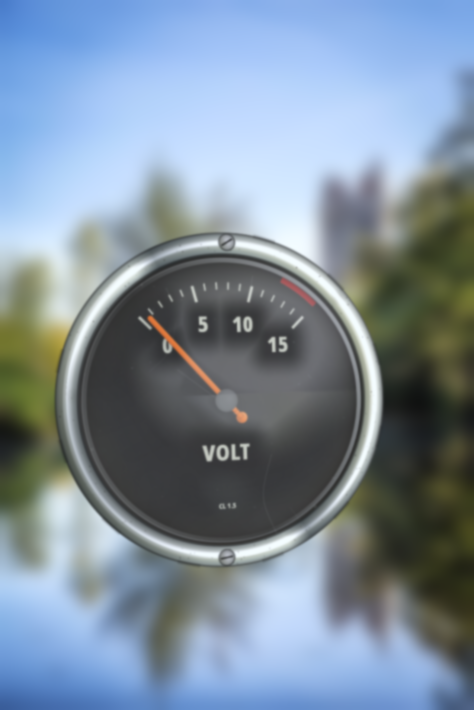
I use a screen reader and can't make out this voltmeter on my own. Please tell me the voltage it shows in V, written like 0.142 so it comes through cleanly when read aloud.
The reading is 0.5
